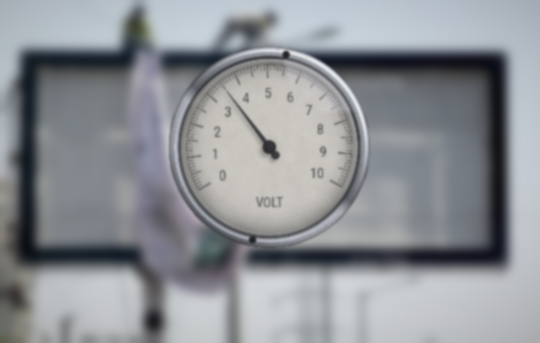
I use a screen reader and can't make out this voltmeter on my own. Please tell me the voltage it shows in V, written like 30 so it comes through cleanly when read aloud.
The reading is 3.5
